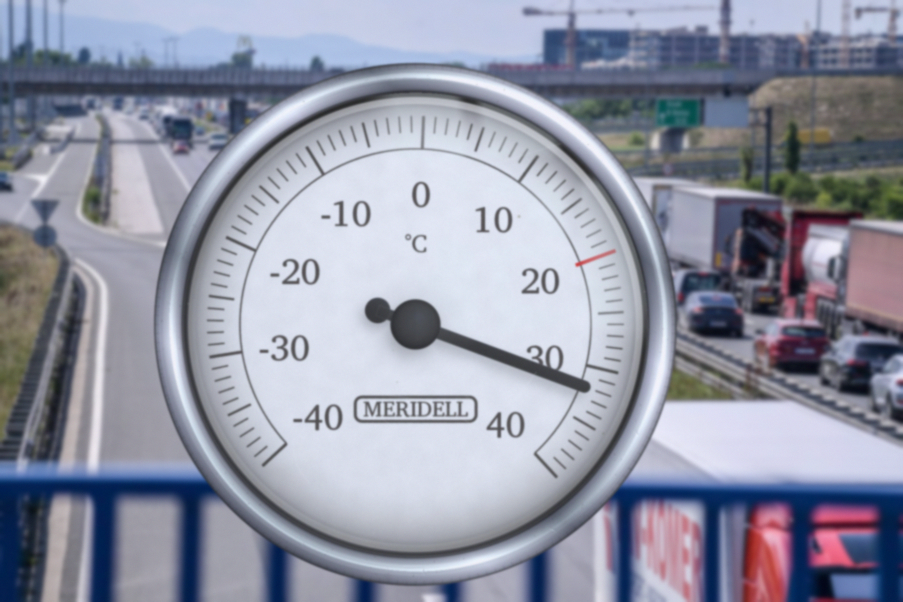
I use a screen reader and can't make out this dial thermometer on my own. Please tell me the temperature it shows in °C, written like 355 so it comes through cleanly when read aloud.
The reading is 32
